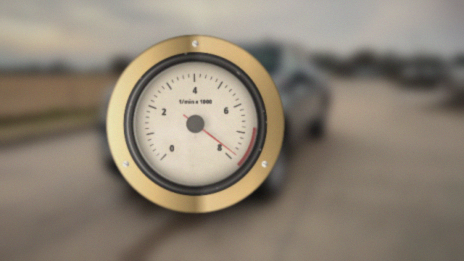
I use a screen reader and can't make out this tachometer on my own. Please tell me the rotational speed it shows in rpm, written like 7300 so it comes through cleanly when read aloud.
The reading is 7800
